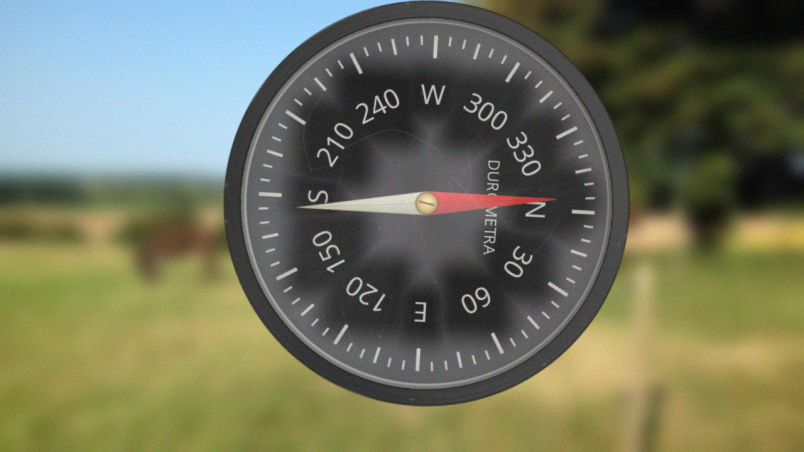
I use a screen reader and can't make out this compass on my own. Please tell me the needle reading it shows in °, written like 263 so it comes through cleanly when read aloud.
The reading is 355
